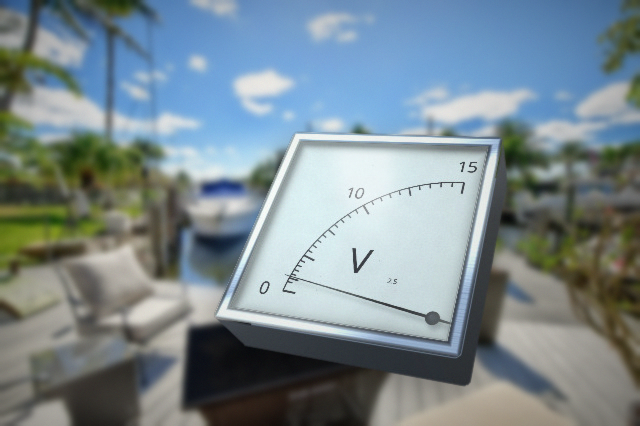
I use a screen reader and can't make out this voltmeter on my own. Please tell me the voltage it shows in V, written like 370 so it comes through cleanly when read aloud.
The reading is 2.5
